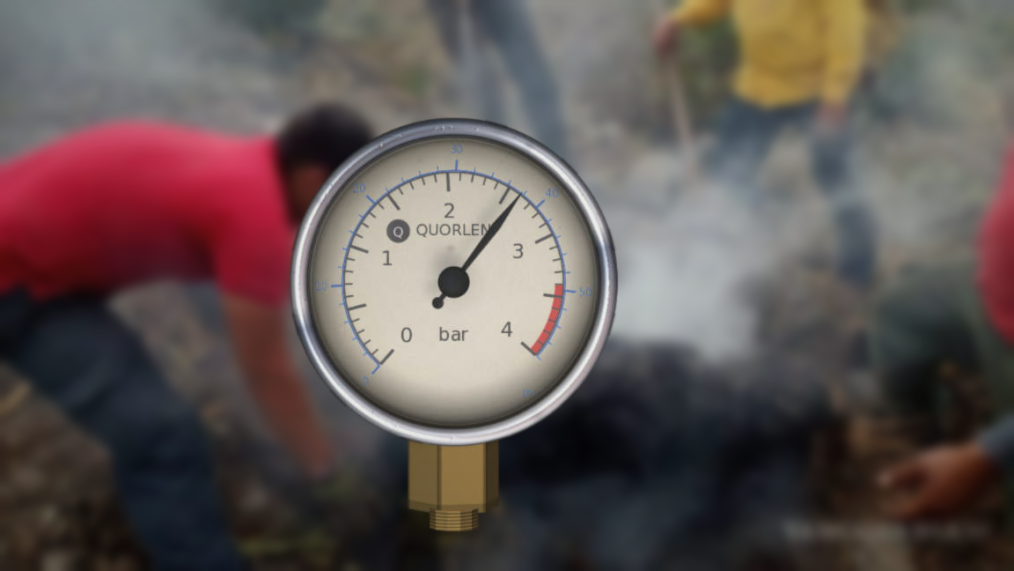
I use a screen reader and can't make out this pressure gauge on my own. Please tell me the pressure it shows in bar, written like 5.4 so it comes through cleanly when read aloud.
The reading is 2.6
